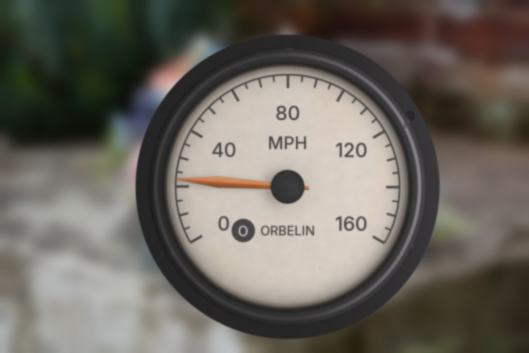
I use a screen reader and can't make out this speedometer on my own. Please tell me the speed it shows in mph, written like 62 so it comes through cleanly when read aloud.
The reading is 22.5
